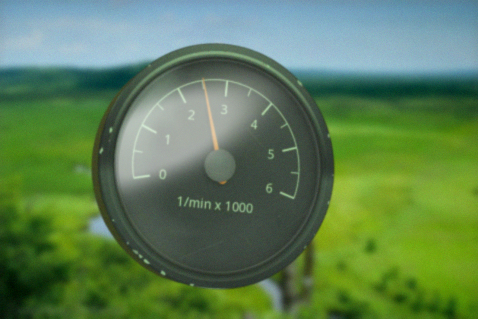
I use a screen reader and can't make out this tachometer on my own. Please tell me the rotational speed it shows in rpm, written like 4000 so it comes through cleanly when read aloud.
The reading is 2500
